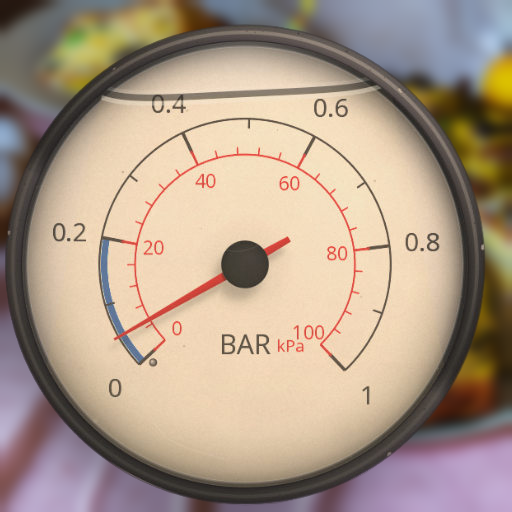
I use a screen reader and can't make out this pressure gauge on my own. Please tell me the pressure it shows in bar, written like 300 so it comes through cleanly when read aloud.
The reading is 0.05
